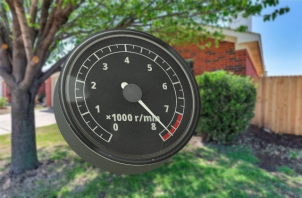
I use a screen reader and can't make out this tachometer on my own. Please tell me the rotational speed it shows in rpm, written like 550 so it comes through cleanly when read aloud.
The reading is 7750
